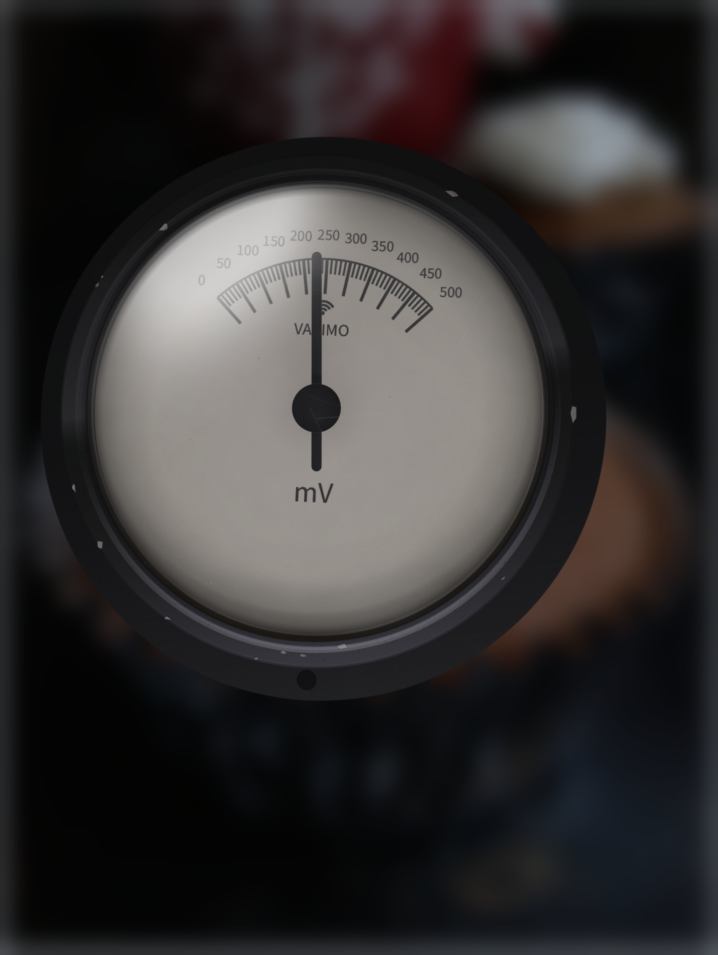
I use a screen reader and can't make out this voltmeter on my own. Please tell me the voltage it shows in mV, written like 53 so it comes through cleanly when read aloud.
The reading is 230
